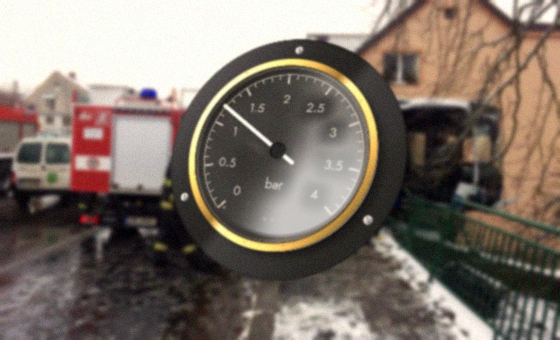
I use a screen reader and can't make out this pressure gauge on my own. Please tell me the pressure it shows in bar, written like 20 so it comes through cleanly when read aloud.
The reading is 1.2
